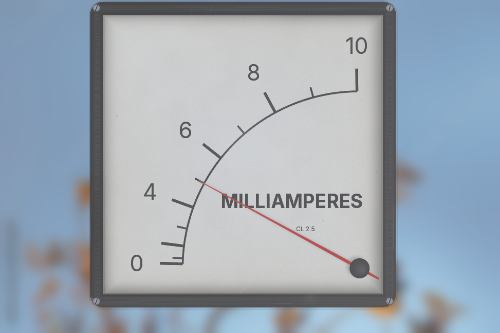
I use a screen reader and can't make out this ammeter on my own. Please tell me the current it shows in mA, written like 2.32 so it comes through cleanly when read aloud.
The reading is 5
